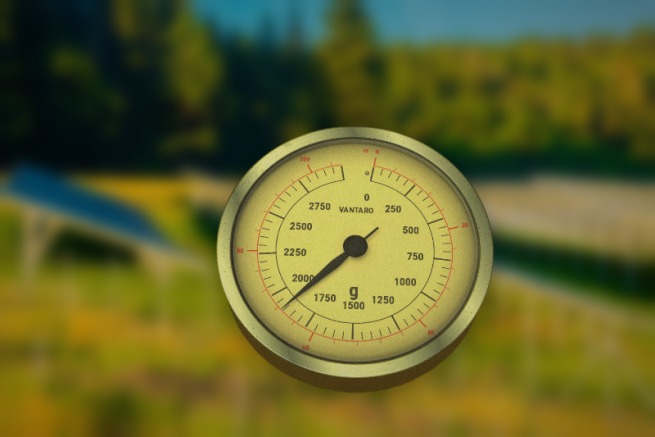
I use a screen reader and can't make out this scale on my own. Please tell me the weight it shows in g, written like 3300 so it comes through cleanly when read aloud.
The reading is 1900
